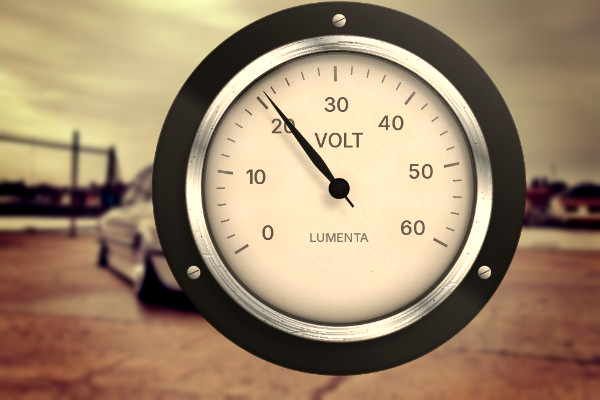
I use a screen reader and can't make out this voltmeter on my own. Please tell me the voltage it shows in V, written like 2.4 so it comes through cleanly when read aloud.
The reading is 21
